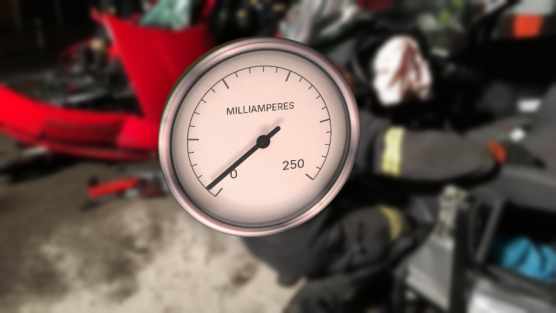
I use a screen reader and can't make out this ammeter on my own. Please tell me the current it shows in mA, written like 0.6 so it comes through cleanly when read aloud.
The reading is 10
